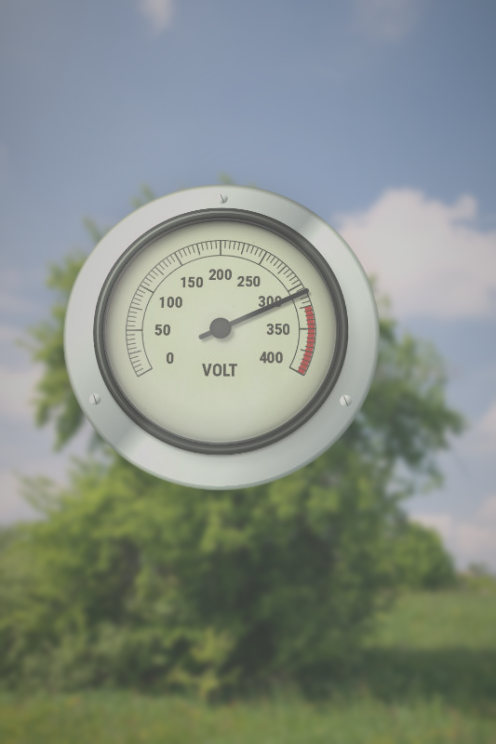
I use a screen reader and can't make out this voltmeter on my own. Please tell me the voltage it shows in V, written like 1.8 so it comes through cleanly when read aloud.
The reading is 310
